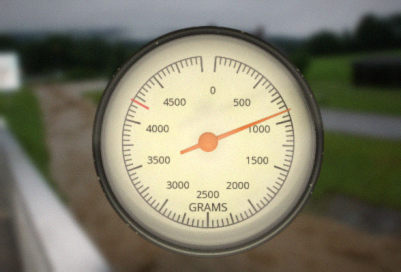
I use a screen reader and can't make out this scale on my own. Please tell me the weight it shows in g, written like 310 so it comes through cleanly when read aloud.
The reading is 900
